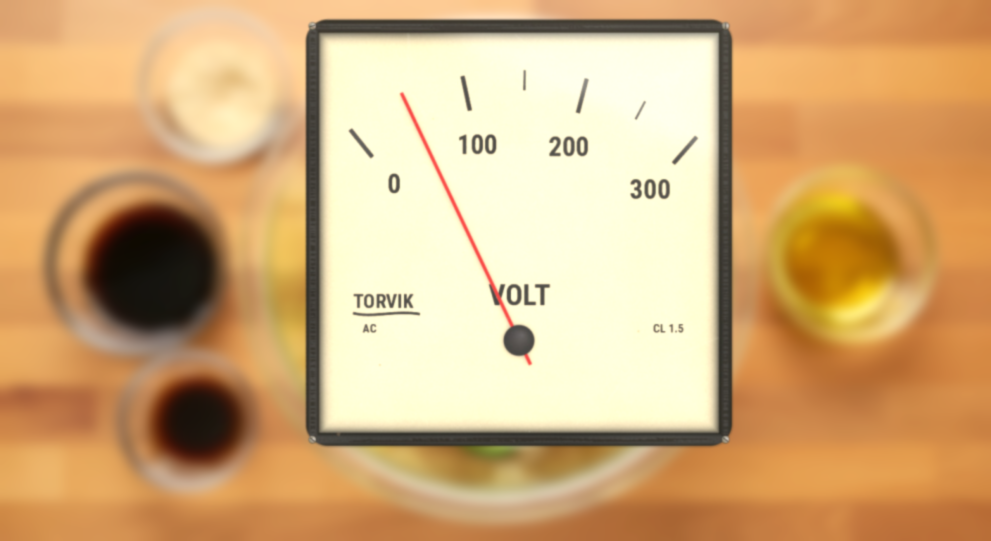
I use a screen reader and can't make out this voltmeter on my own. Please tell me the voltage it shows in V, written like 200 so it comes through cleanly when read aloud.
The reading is 50
